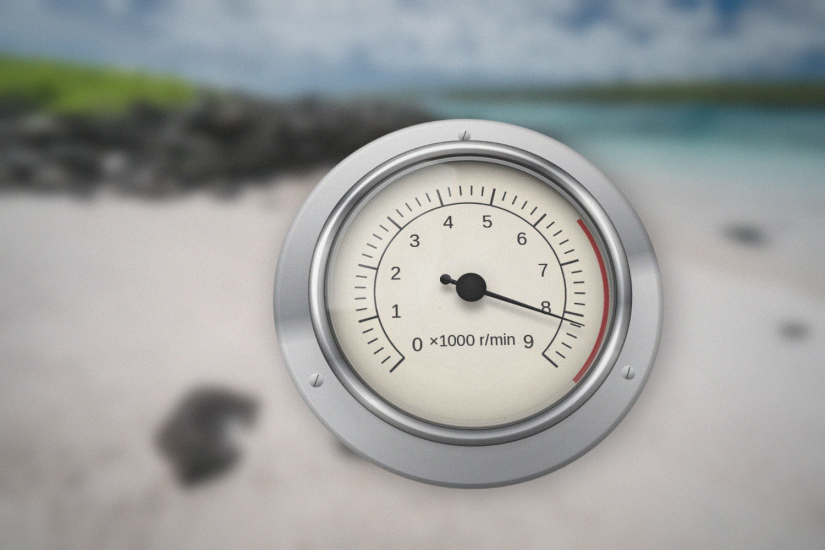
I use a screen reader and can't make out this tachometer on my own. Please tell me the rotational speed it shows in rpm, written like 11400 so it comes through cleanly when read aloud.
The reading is 8200
